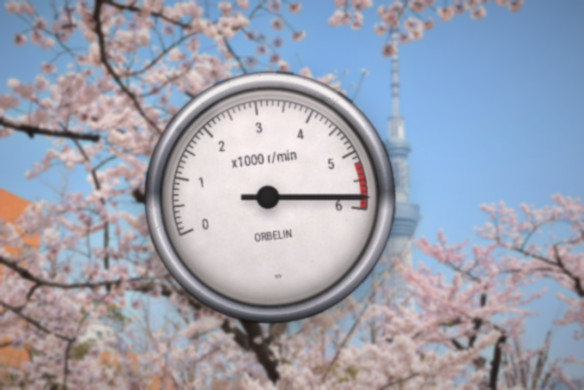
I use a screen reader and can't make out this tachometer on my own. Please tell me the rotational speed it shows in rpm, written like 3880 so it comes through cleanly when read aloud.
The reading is 5800
